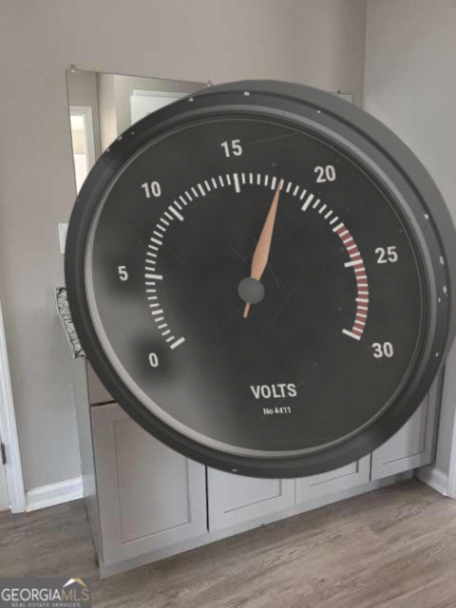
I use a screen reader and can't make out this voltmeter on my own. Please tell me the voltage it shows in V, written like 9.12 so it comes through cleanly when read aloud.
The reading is 18
